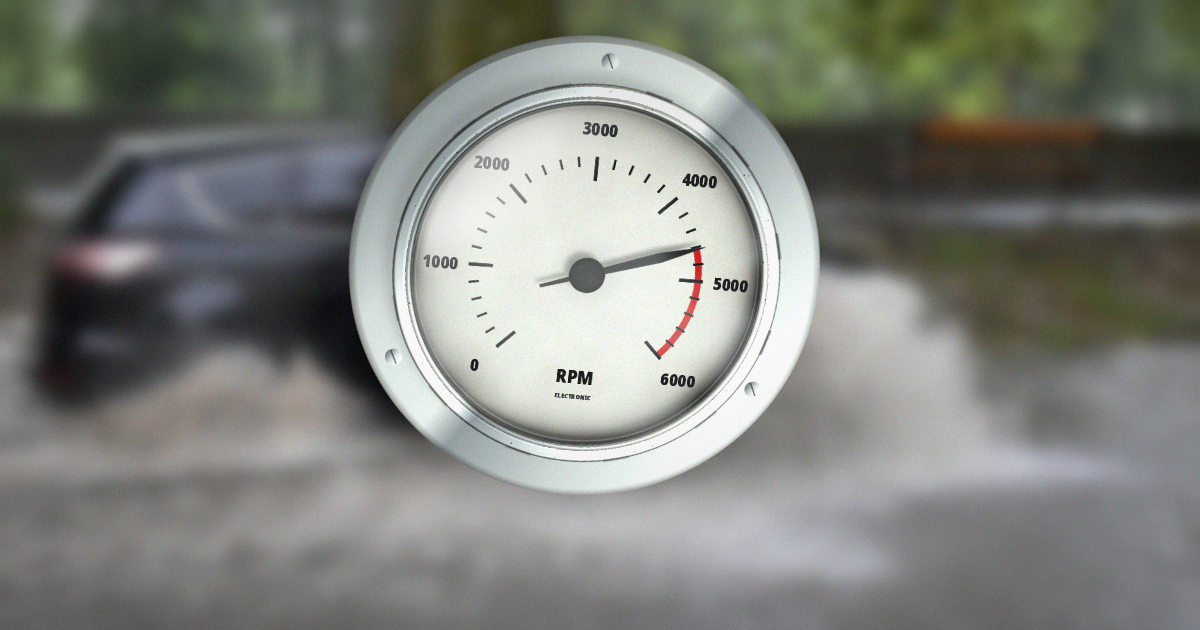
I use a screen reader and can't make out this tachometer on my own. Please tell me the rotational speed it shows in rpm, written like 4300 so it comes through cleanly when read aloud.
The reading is 4600
